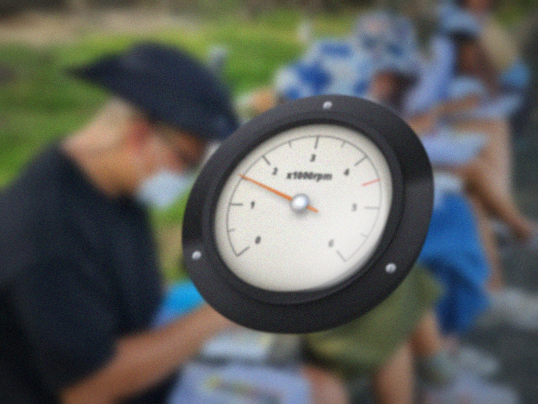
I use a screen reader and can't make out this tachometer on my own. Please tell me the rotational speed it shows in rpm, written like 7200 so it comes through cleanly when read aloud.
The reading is 1500
